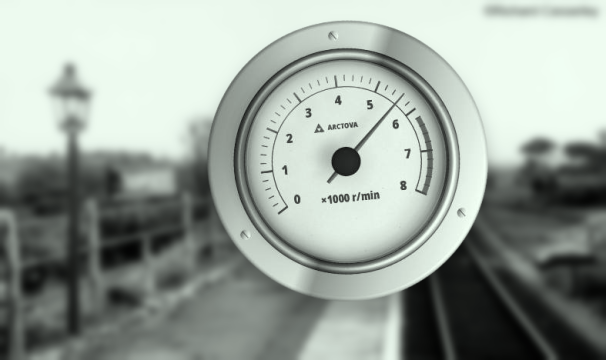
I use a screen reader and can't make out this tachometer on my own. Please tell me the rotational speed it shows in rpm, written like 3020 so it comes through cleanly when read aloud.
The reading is 5600
